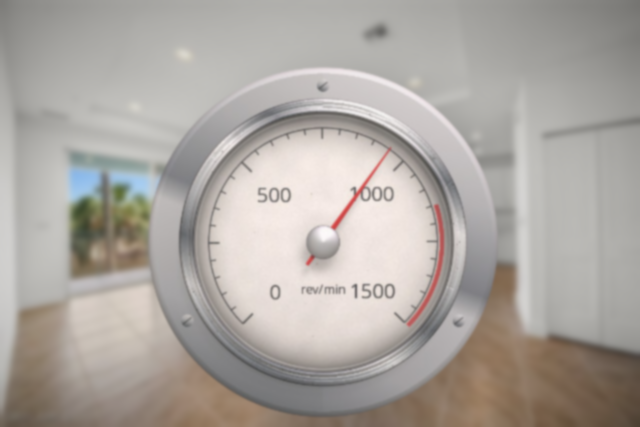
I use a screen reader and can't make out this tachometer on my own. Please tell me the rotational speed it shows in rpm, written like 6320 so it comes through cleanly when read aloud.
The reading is 950
